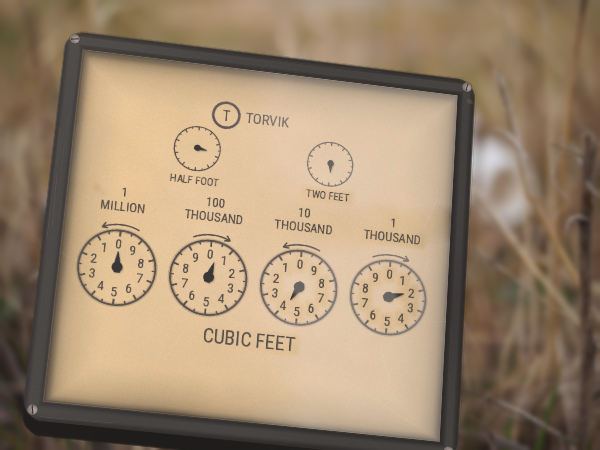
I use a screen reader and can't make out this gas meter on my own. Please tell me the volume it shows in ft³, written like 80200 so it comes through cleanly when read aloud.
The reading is 4200
